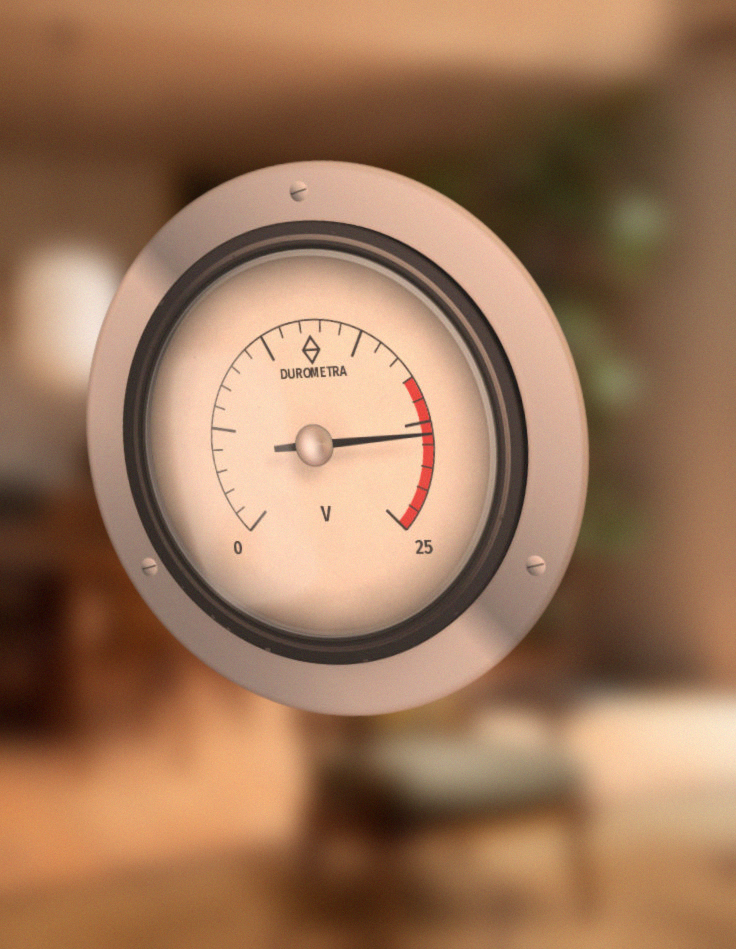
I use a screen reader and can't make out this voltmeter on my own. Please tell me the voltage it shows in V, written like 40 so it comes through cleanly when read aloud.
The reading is 20.5
